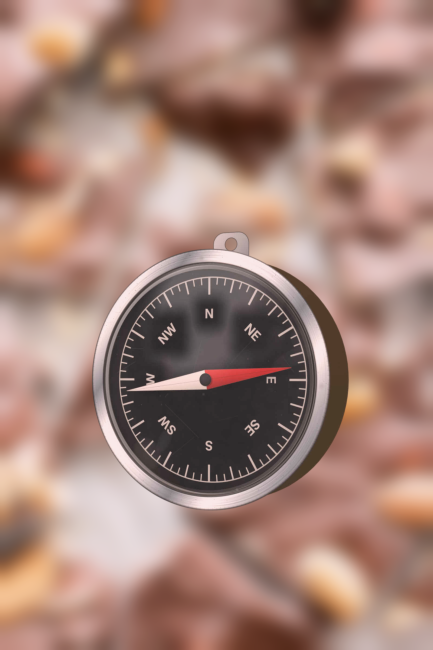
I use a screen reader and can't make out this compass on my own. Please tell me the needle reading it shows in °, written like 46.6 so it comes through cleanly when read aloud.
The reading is 82.5
